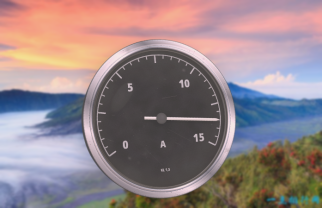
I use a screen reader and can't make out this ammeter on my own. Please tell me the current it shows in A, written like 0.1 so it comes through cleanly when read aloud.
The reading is 13.5
